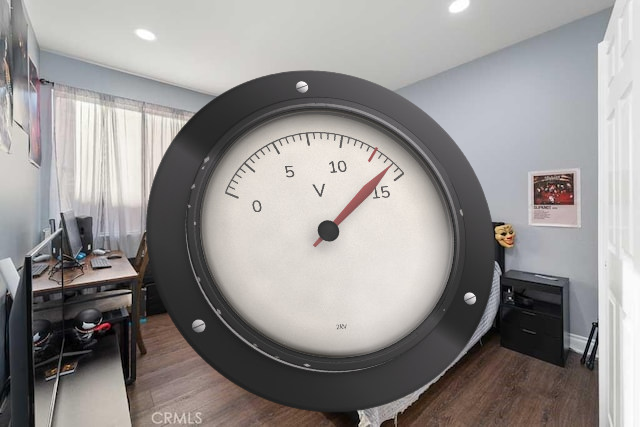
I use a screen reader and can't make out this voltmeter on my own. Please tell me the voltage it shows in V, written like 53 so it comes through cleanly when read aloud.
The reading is 14
